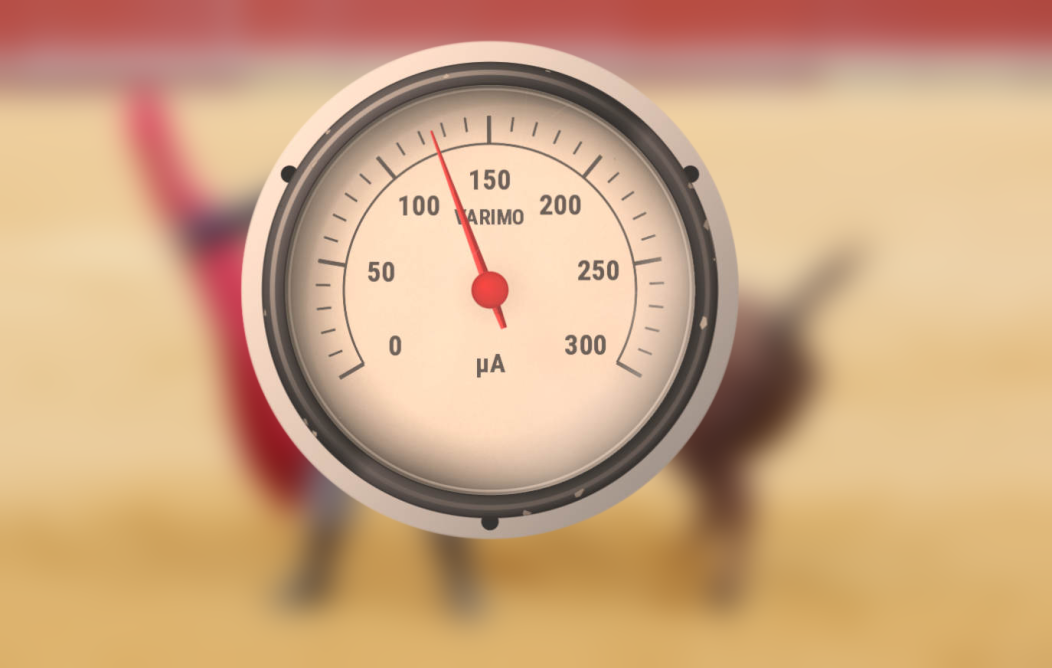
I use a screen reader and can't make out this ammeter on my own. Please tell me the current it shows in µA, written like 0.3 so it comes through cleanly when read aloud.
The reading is 125
